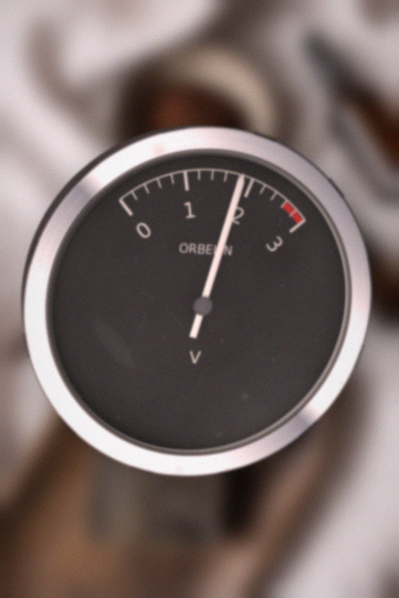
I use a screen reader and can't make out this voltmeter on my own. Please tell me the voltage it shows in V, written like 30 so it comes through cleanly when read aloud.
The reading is 1.8
